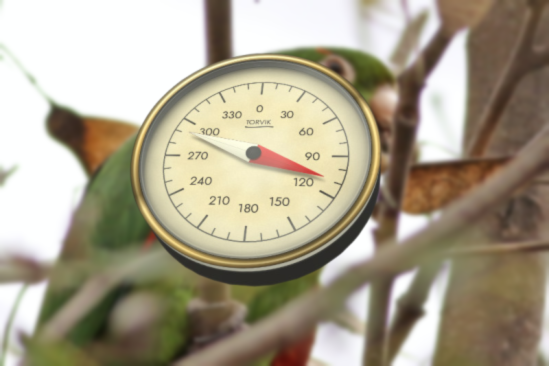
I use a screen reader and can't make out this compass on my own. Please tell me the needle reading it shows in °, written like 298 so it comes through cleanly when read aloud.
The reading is 110
